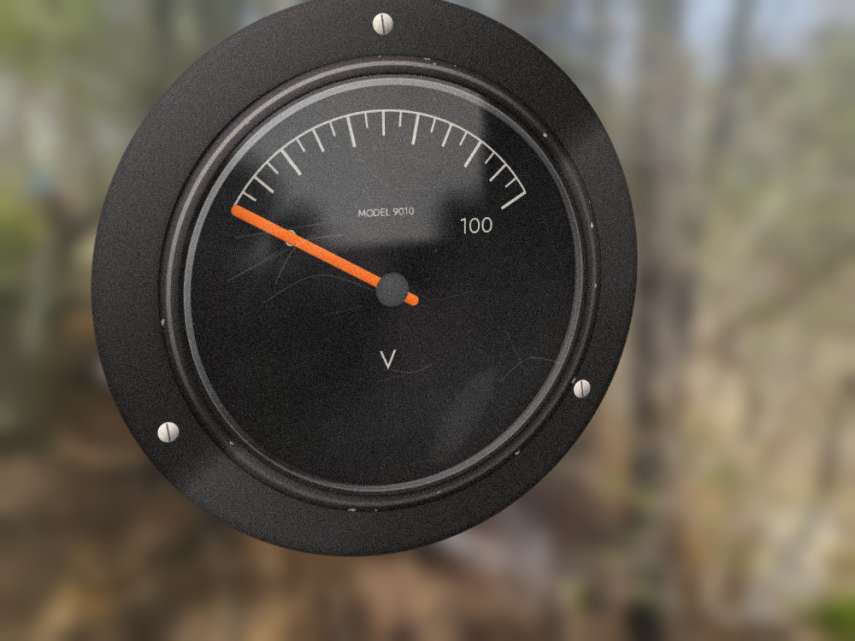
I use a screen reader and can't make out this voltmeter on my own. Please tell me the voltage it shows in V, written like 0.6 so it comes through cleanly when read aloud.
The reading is 0
